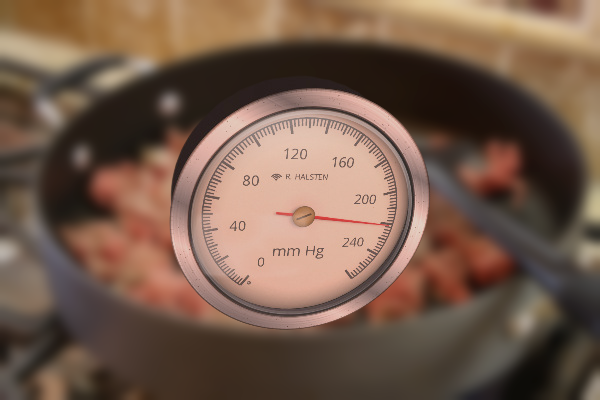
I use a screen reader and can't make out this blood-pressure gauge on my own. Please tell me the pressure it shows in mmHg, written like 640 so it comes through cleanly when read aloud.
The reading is 220
